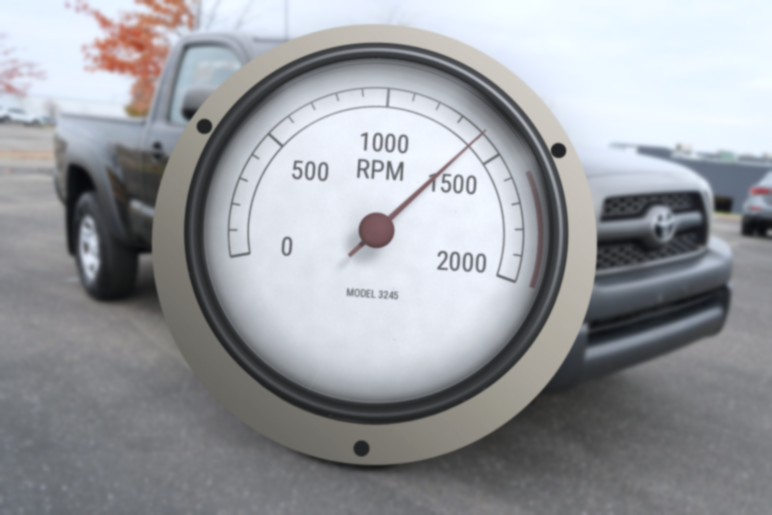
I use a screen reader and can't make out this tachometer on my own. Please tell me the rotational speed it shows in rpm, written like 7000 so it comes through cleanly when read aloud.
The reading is 1400
